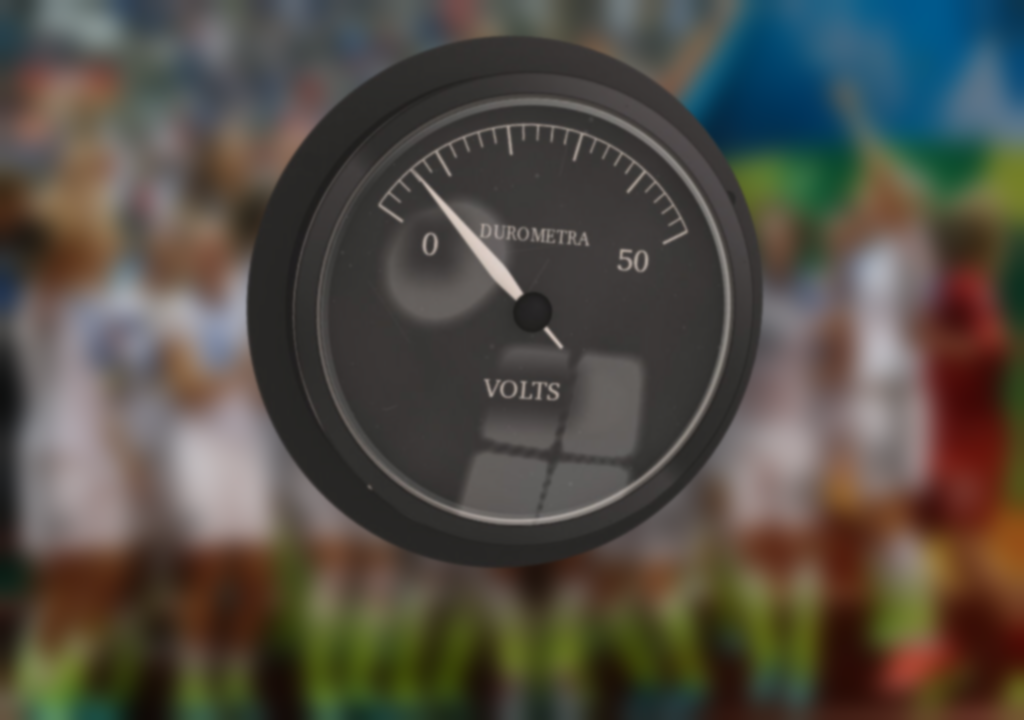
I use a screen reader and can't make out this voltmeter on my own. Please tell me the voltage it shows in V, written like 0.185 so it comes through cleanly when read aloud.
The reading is 6
